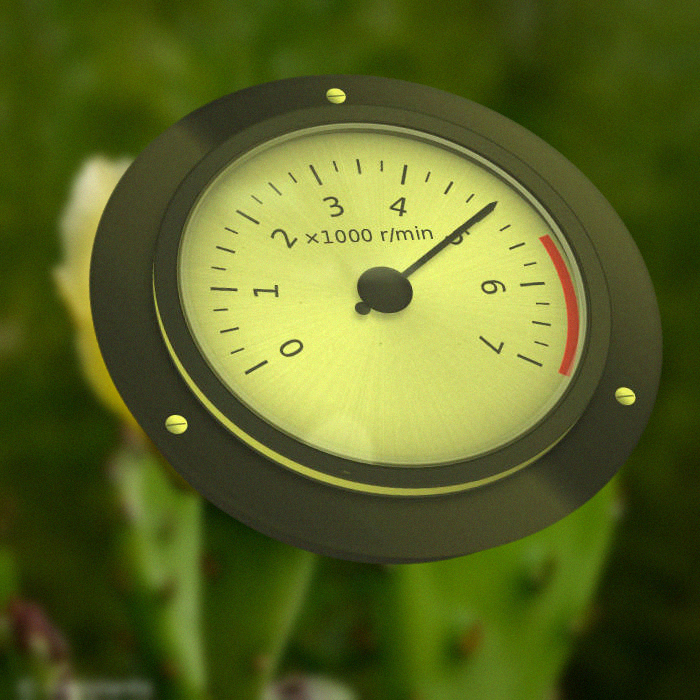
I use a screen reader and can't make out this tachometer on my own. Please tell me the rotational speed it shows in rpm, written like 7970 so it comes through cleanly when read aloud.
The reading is 5000
